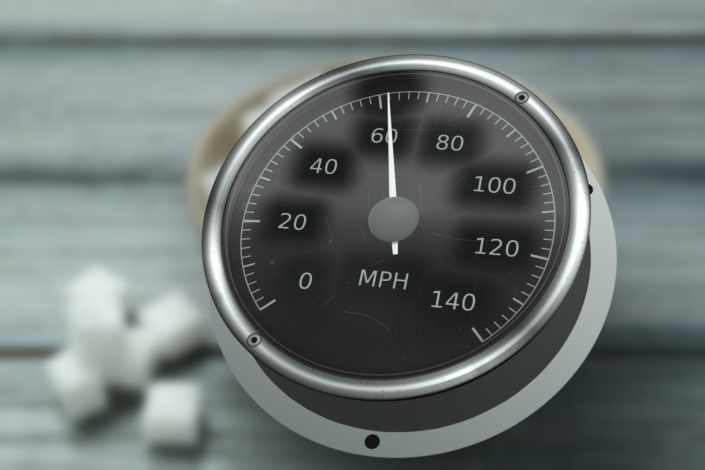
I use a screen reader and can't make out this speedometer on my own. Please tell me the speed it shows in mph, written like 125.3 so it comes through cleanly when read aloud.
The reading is 62
